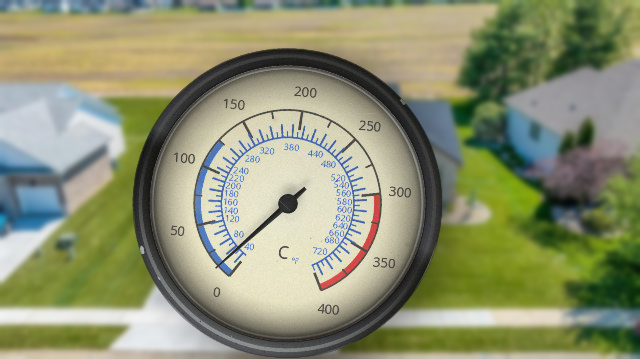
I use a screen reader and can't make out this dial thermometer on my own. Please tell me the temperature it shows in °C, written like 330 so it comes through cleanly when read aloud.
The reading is 12.5
